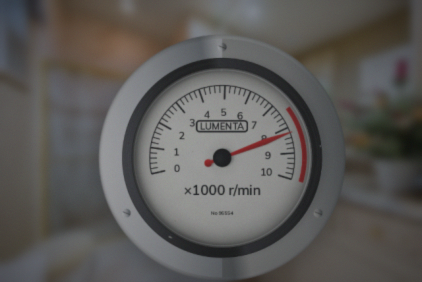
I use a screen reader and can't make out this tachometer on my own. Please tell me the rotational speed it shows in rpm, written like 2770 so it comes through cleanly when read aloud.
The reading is 8200
